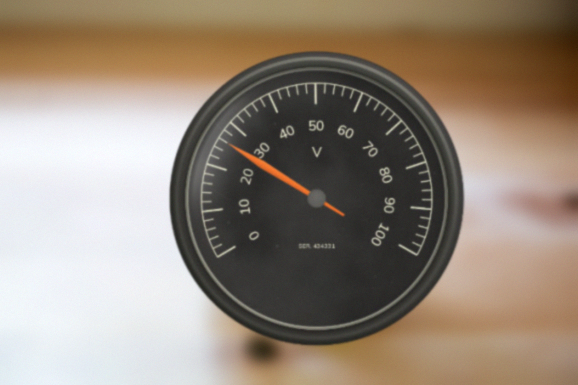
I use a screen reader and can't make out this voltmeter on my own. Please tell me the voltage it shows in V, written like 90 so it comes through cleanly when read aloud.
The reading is 26
